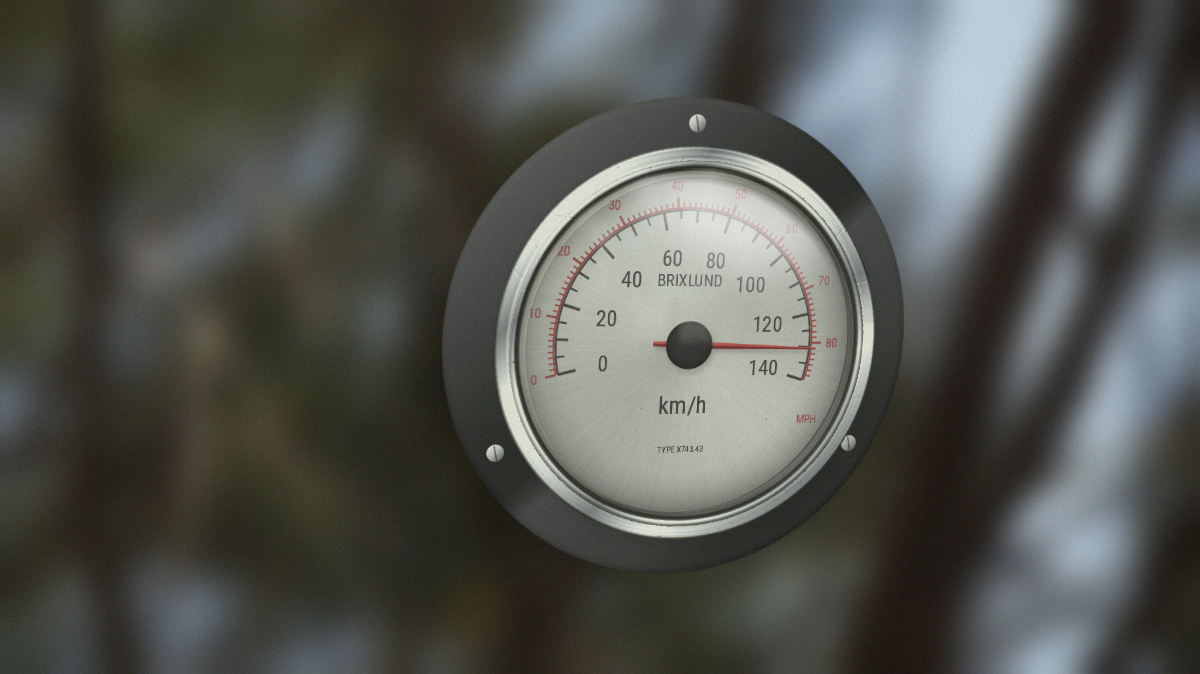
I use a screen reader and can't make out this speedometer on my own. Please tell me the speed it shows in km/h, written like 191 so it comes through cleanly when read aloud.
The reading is 130
